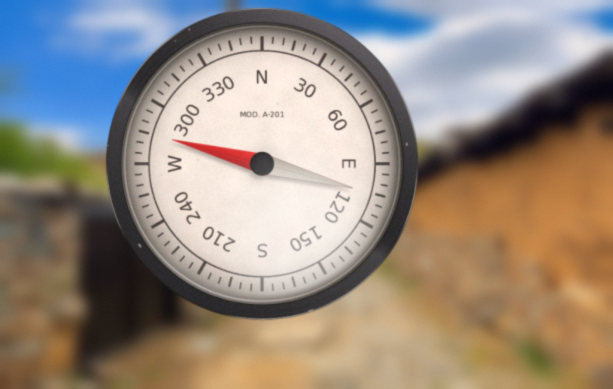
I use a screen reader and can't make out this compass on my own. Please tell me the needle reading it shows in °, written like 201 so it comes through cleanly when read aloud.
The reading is 285
